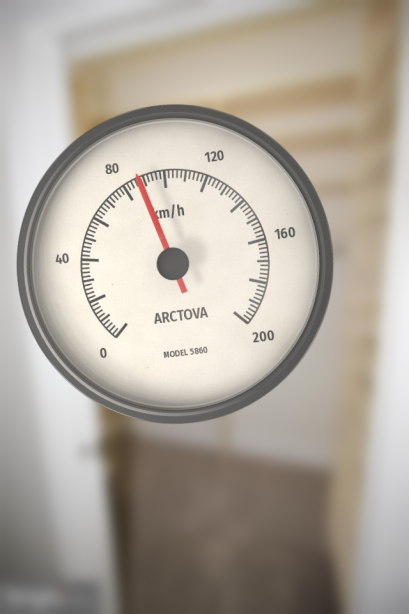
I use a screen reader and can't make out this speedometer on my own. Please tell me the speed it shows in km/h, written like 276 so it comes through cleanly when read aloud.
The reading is 88
